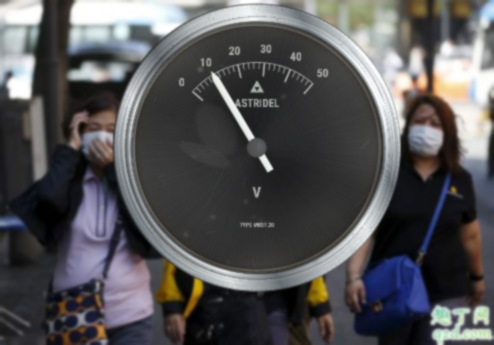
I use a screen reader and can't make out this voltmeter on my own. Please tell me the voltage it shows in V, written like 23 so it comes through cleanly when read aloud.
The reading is 10
